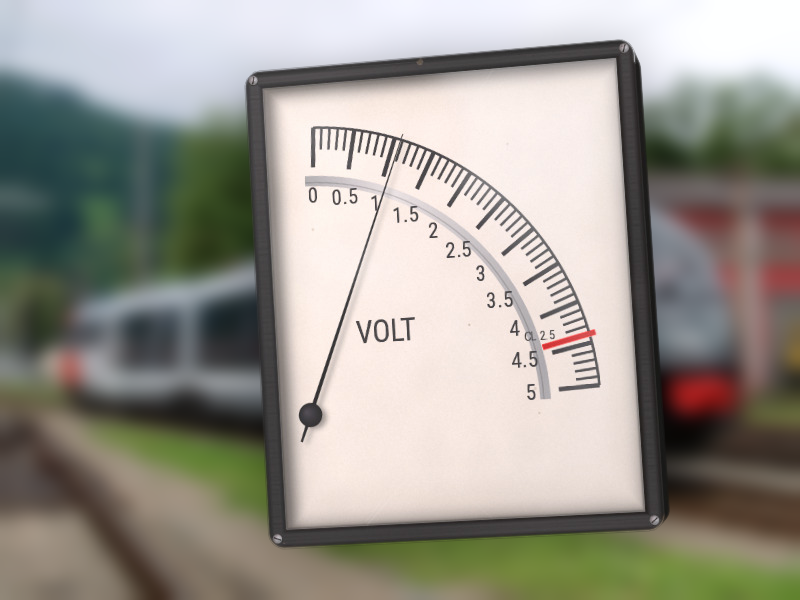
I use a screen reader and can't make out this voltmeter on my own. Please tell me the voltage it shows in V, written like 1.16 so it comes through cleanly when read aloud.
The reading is 1.1
